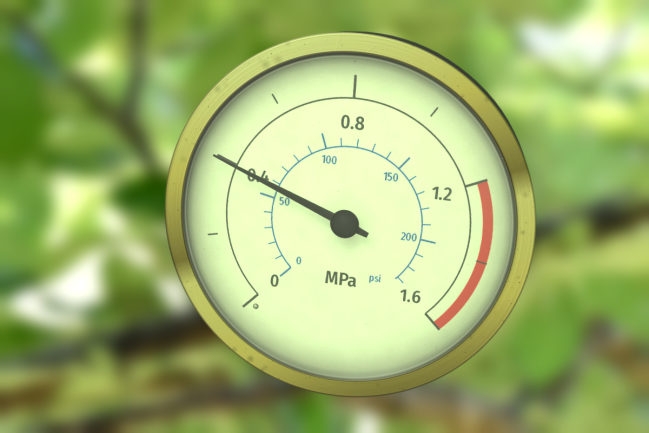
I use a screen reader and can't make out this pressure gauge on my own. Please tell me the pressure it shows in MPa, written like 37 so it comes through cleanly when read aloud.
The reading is 0.4
